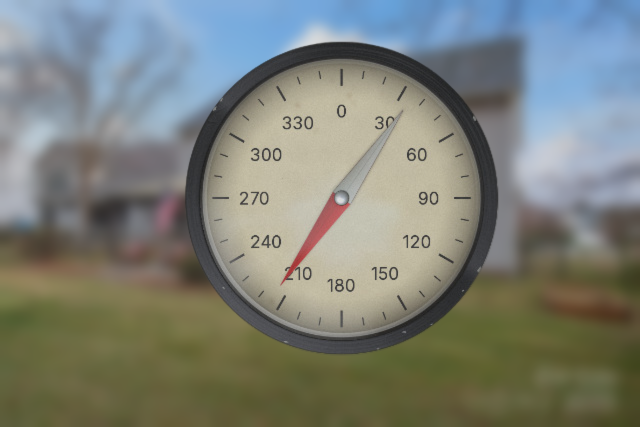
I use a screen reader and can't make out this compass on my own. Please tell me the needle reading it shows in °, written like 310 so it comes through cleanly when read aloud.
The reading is 215
